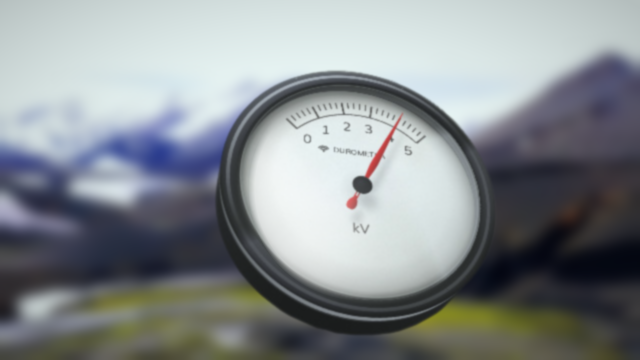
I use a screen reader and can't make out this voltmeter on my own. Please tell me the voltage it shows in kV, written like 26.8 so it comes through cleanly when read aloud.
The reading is 4
